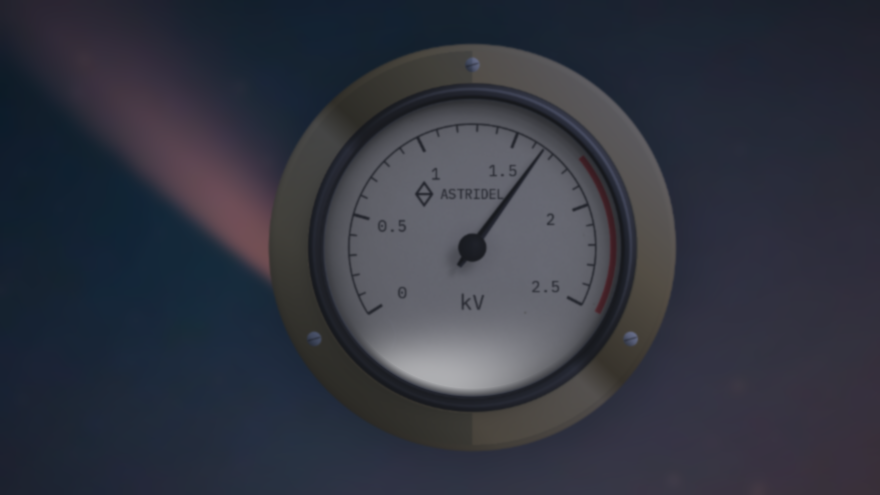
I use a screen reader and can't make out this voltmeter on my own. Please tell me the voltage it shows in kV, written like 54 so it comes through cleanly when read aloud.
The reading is 1.65
